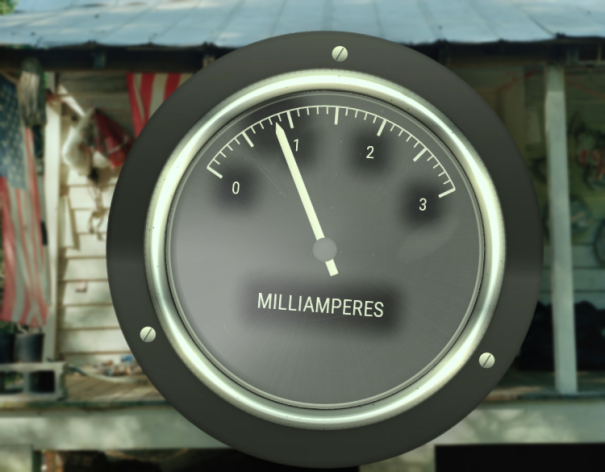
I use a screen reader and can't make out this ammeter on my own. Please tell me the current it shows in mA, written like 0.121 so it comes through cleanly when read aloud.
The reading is 0.85
